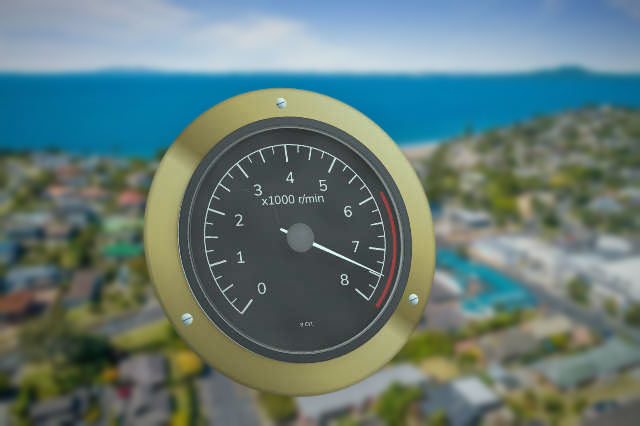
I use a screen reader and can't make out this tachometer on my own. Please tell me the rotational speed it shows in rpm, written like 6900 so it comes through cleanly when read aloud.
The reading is 7500
